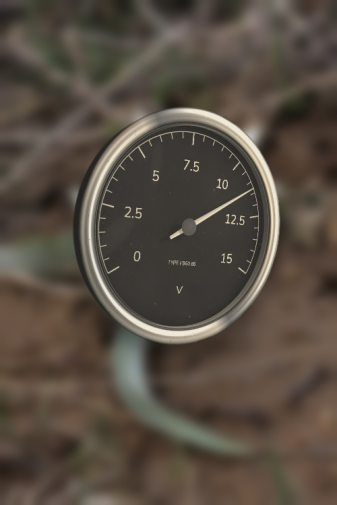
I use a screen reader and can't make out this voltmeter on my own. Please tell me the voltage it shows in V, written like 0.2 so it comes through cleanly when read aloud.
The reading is 11.25
